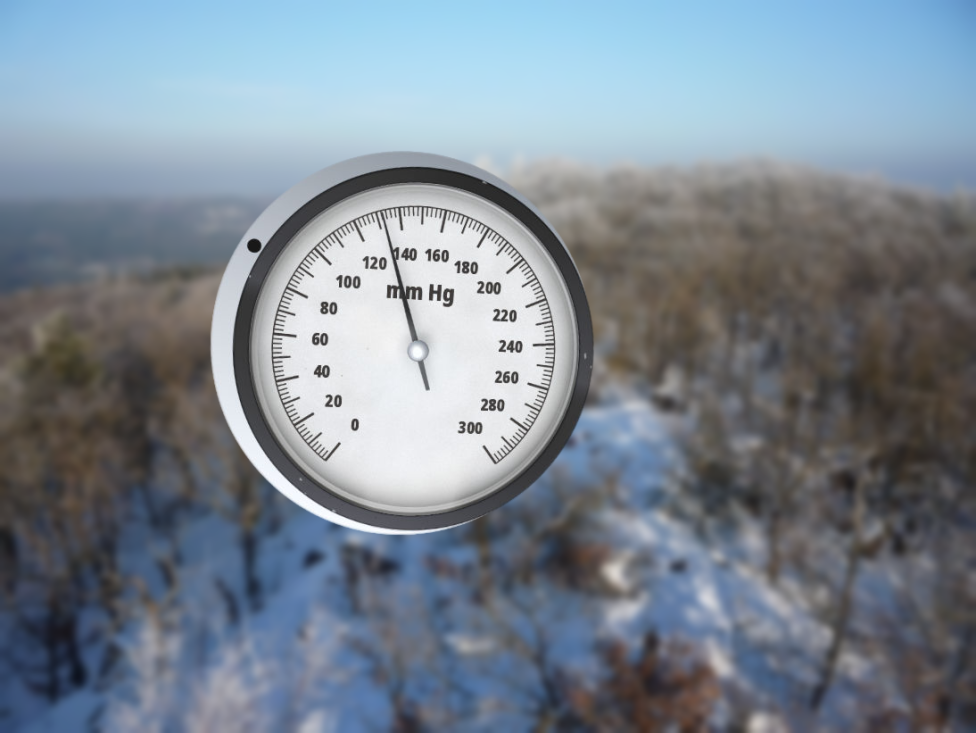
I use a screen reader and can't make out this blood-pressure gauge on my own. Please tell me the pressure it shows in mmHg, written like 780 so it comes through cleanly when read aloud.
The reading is 132
